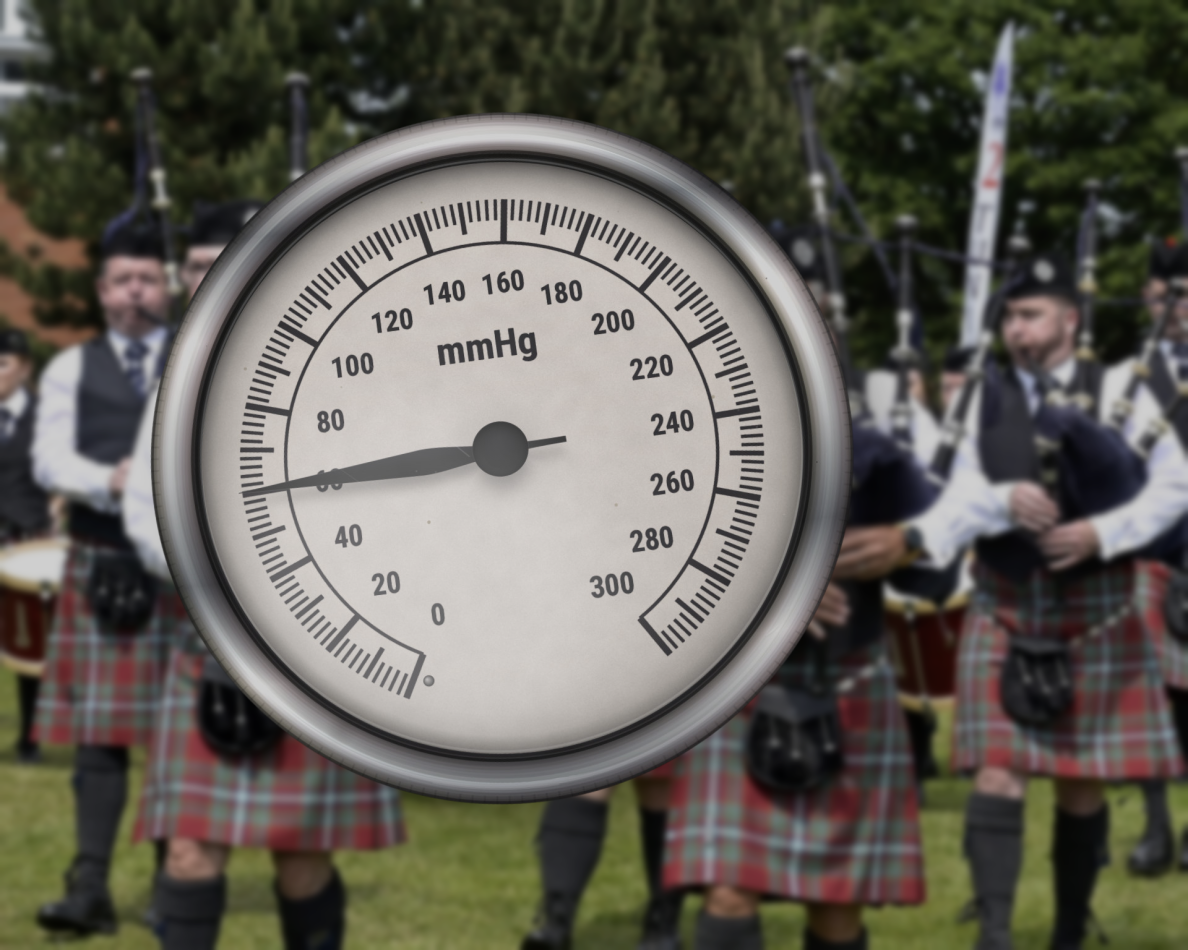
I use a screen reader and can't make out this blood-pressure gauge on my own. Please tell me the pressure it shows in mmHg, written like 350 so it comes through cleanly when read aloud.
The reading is 60
